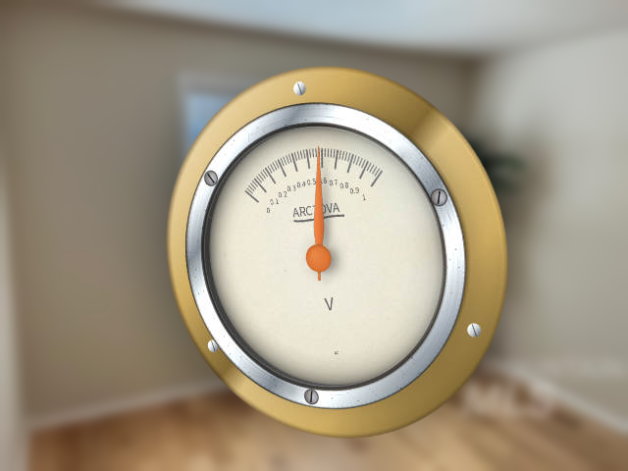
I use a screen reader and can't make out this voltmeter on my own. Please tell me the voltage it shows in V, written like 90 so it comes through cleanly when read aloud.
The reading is 0.6
